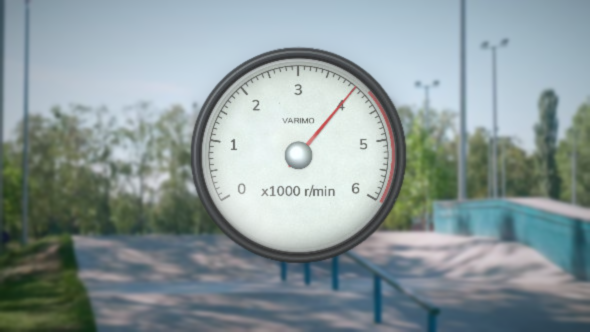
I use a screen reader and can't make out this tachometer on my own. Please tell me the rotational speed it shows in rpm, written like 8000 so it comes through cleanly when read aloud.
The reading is 4000
